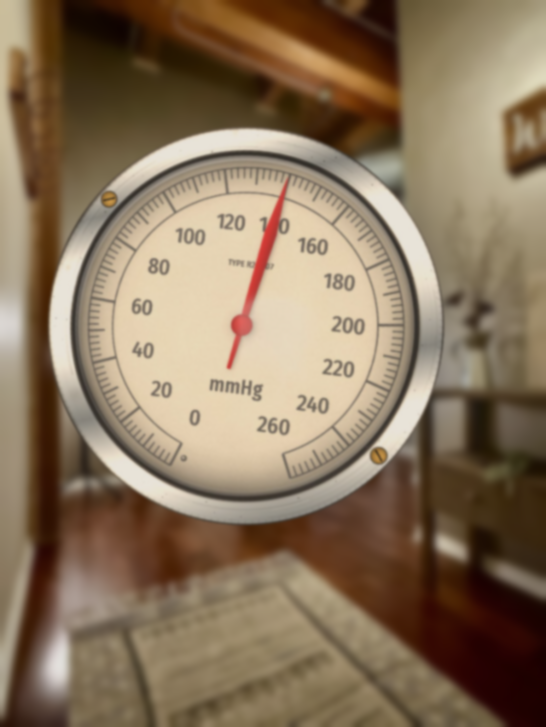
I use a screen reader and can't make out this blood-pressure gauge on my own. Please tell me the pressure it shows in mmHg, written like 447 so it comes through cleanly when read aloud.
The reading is 140
